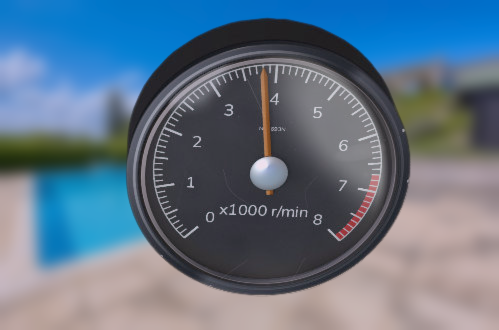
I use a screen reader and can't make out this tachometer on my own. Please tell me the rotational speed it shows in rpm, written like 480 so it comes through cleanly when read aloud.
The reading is 3800
